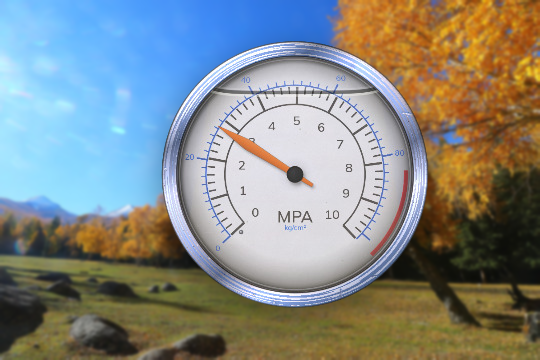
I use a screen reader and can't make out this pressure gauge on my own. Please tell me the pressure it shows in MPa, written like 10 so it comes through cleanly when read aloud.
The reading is 2.8
